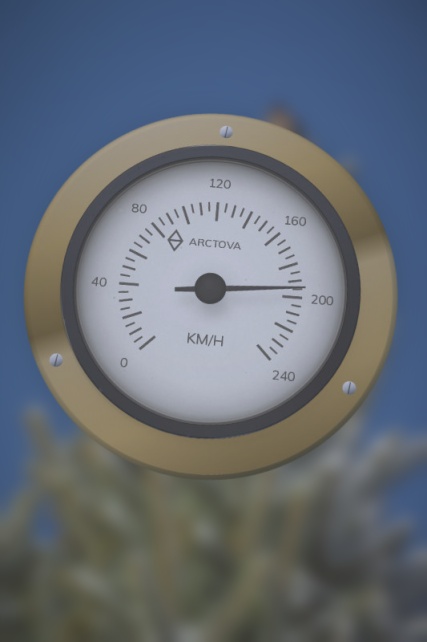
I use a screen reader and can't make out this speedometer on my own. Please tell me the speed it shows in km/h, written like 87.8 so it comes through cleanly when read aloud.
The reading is 195
